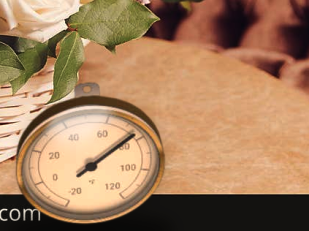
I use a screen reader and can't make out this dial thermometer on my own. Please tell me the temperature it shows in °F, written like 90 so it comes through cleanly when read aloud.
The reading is 75
